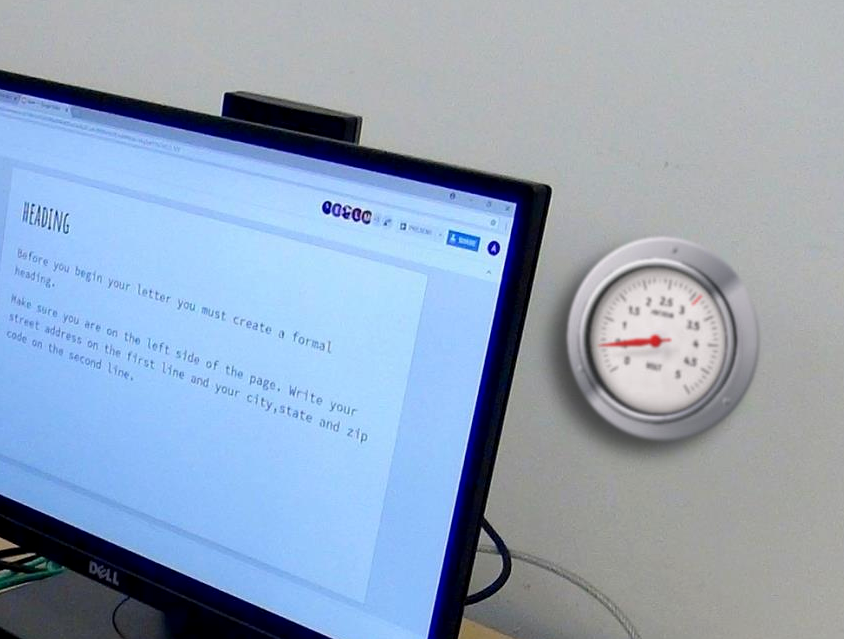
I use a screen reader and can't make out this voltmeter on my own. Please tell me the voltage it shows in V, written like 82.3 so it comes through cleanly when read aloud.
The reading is 0.5
